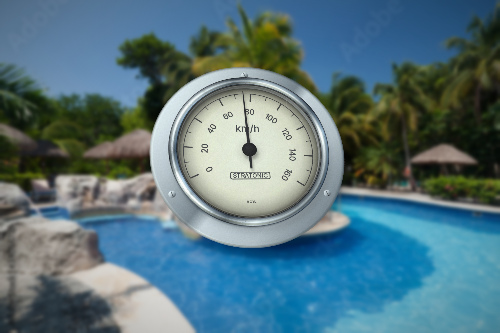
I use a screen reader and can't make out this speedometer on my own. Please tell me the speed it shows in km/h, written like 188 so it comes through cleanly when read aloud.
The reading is 75
